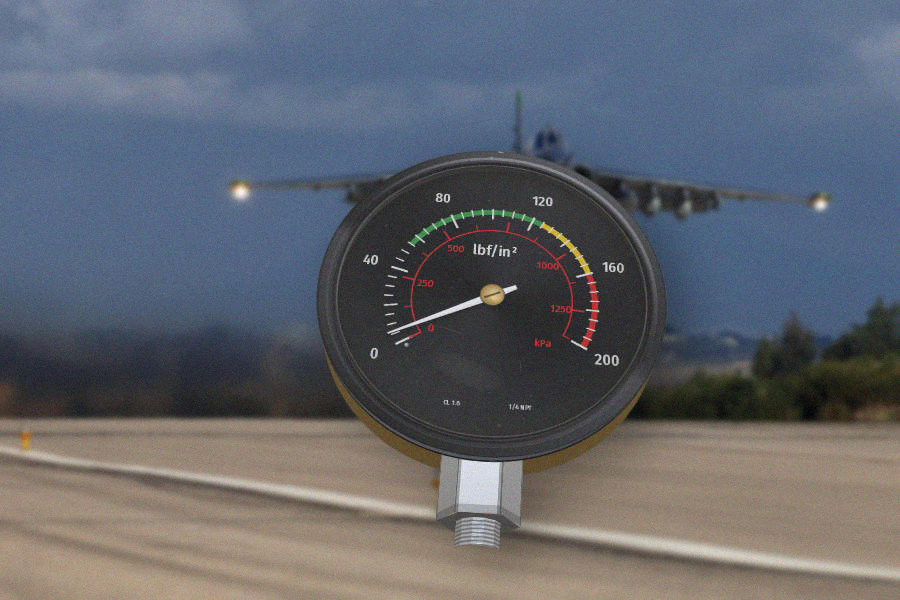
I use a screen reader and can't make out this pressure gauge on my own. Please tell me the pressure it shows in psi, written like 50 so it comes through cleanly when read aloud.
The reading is 5
